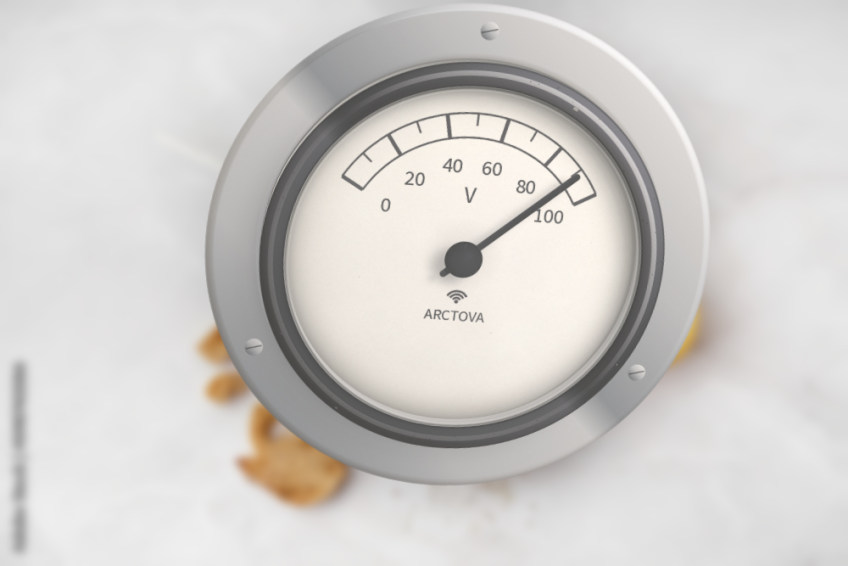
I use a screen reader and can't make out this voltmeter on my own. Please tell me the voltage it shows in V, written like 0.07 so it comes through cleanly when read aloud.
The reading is 90
